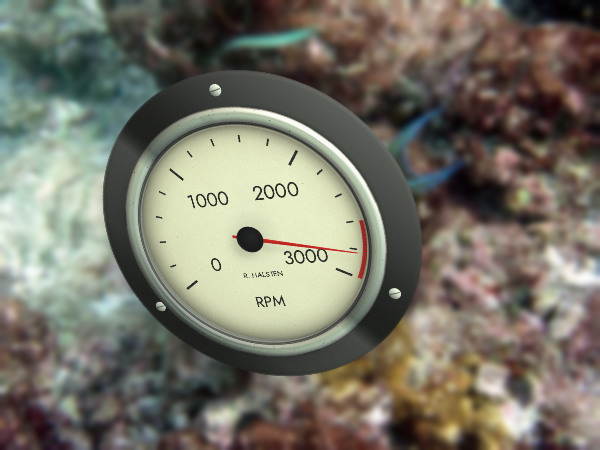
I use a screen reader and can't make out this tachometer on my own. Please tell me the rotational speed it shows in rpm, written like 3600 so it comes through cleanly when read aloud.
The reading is 2800
